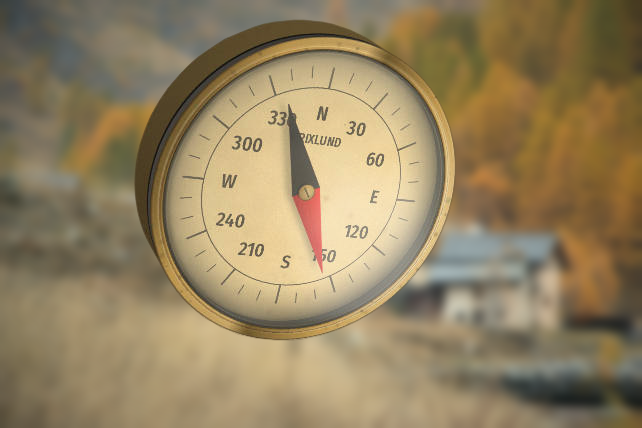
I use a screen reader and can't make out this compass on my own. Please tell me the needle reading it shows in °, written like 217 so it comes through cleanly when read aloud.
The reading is 155
